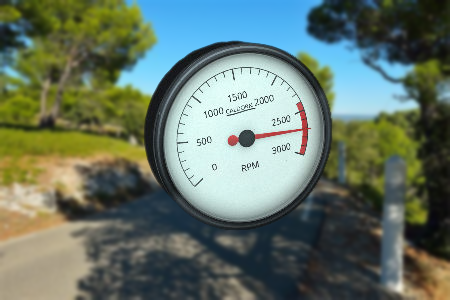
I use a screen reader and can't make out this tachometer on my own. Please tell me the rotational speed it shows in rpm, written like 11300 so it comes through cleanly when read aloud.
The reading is 2700
